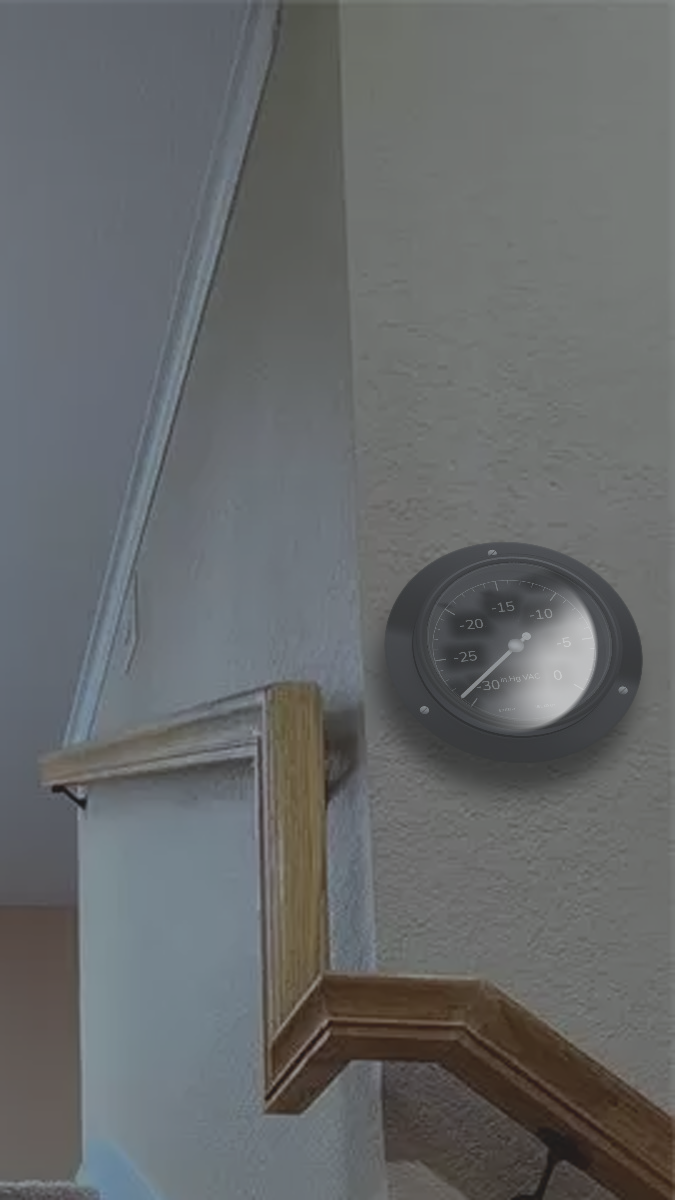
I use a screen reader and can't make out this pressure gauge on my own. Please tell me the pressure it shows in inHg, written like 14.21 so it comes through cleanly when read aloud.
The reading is -29
